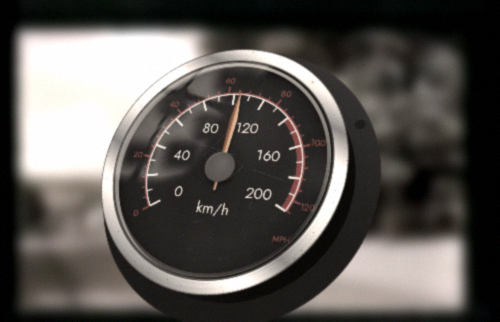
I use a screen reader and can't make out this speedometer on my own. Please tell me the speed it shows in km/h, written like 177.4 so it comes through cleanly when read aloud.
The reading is 105
